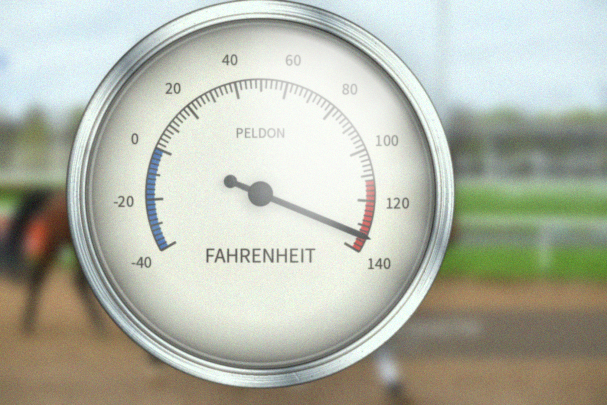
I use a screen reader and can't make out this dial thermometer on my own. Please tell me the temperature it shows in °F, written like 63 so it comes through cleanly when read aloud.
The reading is 134
